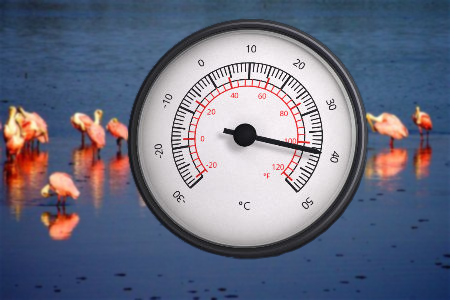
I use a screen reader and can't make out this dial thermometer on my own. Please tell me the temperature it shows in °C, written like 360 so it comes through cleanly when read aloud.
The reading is 40
